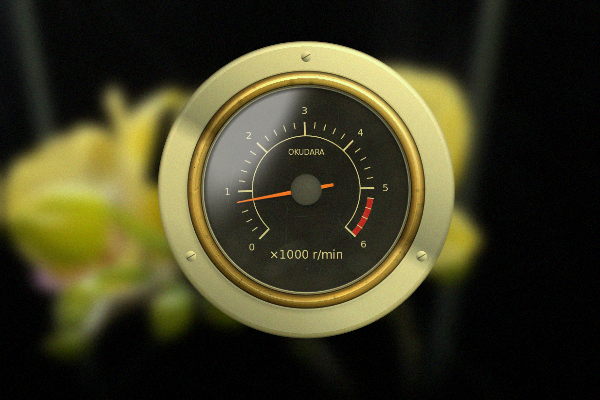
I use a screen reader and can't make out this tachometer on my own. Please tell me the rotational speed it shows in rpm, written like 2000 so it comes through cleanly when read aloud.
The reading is 800
